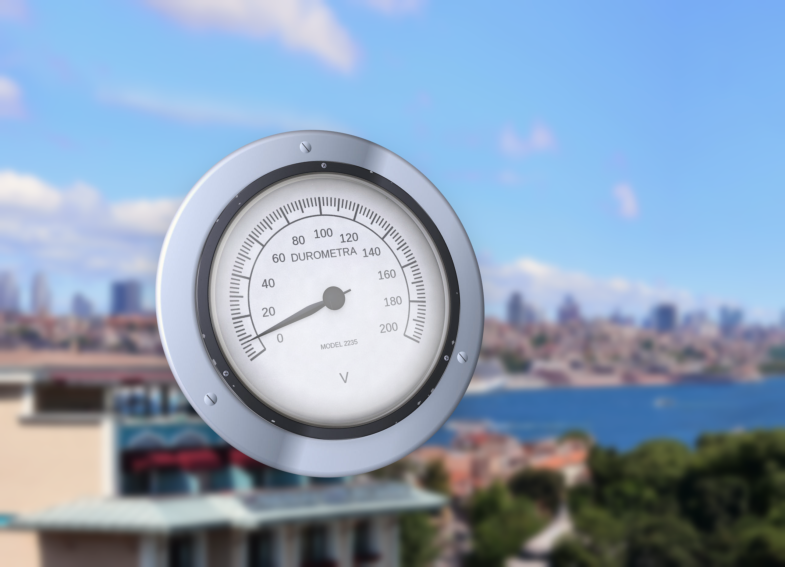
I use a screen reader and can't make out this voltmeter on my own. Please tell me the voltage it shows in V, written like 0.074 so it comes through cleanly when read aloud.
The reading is 8
